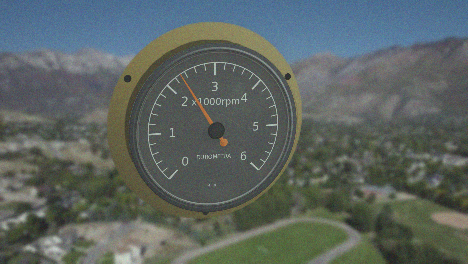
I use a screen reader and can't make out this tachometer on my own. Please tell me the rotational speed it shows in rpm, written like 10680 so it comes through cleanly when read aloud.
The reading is 2300
